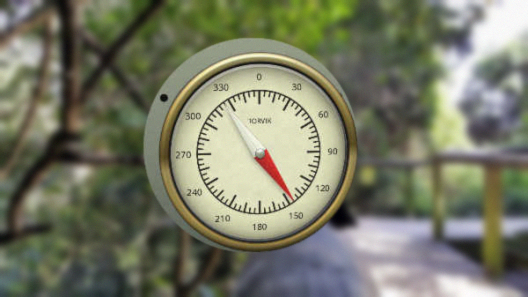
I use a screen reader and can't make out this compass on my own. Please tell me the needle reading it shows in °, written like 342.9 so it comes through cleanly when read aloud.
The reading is 145
